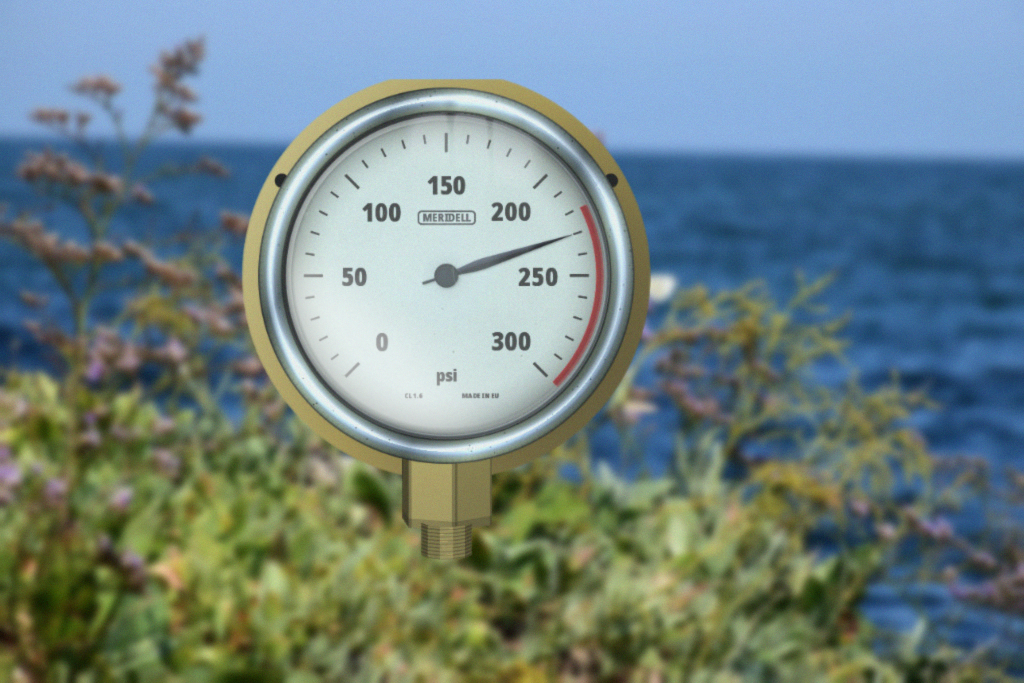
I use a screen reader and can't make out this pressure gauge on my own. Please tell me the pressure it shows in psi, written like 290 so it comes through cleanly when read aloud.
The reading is 230
